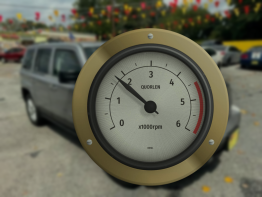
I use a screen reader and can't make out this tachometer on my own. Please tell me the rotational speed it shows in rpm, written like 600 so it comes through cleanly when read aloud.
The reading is 1750
